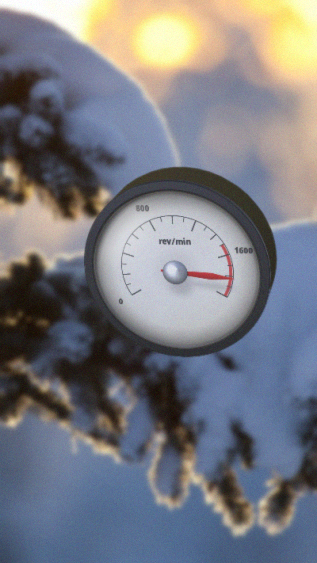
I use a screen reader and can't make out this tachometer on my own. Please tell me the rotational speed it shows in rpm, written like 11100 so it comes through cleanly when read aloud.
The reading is 1800
